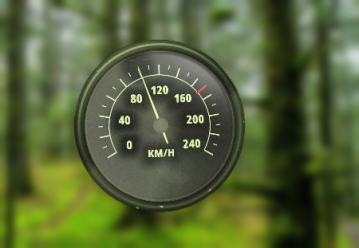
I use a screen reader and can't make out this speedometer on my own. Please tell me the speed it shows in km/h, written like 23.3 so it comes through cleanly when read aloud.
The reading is 100
